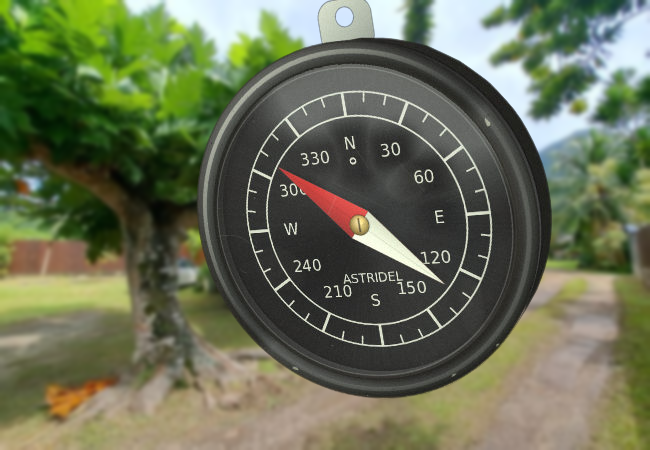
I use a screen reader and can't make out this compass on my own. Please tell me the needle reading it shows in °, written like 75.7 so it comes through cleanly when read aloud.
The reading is 310
